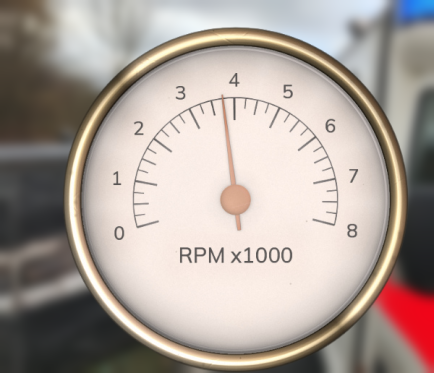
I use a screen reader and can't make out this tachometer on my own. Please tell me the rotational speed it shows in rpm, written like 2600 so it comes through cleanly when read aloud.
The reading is 3750
